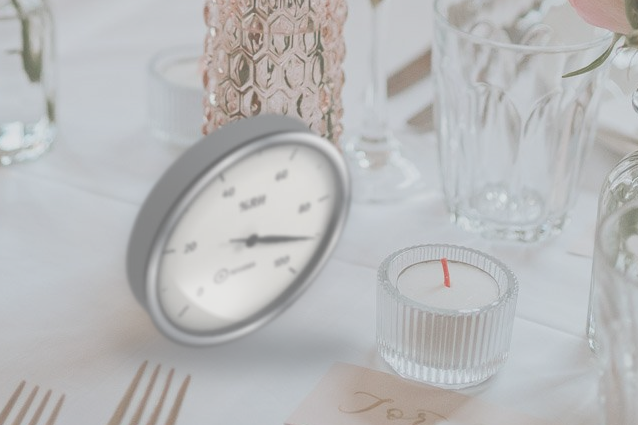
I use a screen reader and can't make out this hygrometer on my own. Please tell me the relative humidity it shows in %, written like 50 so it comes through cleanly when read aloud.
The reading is 90
